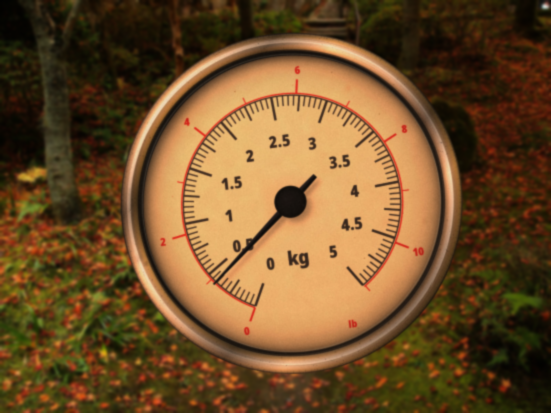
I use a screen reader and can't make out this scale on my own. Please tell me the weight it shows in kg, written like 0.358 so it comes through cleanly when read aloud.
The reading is 0.4
